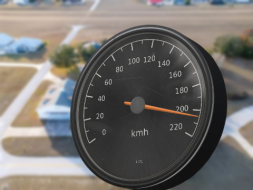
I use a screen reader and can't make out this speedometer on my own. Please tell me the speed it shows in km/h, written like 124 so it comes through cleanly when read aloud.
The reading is 205
